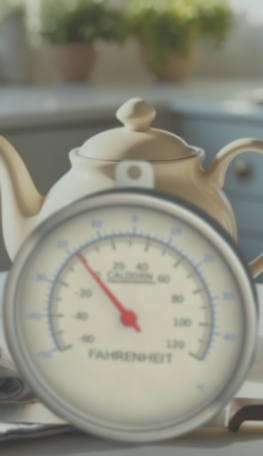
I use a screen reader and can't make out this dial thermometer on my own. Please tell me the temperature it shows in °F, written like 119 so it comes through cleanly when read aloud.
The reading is 0
